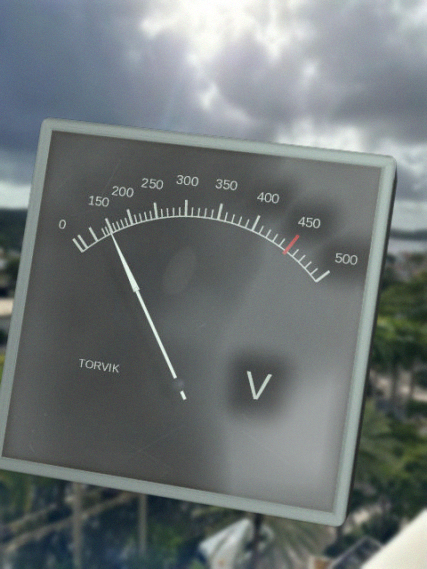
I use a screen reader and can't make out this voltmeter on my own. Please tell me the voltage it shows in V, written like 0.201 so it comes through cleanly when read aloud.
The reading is 150
